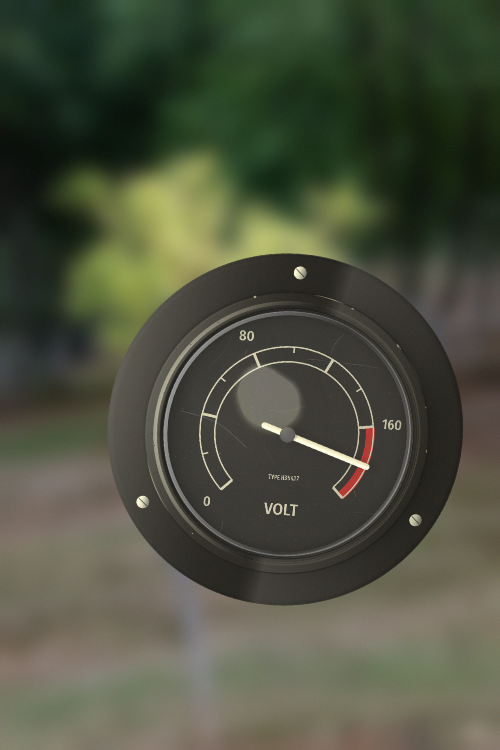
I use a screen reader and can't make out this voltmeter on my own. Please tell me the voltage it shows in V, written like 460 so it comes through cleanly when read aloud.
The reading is 180
